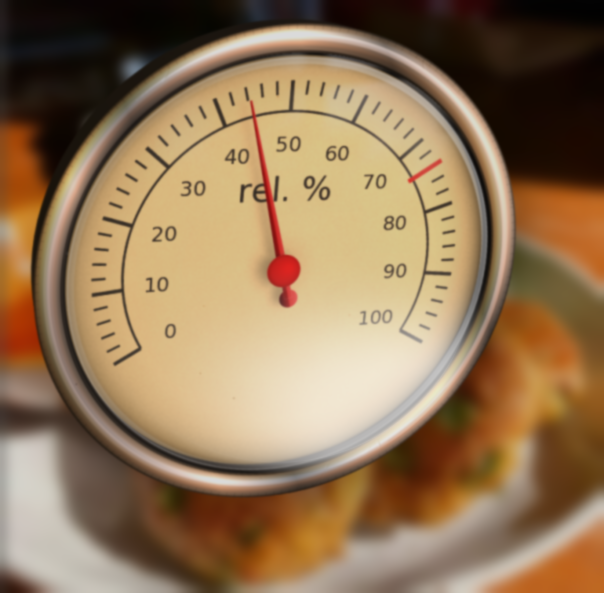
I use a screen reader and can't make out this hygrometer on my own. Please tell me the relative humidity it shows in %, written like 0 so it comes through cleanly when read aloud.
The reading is 44
